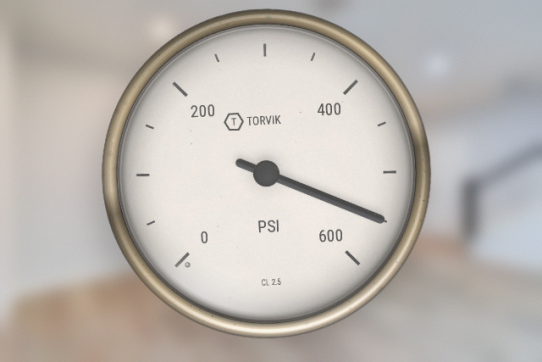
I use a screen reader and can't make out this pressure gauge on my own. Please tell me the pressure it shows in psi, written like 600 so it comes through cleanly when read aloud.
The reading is 550
